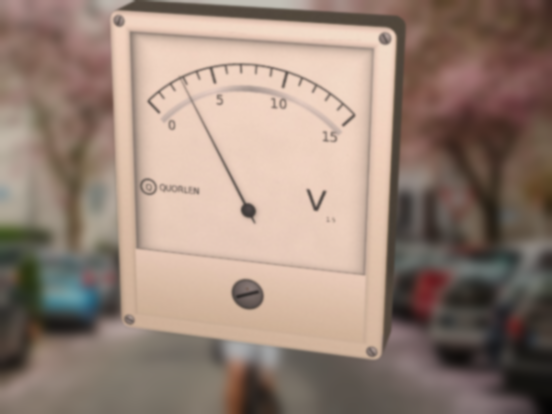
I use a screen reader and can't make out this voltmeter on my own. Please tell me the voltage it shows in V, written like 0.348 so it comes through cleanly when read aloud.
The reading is 3
